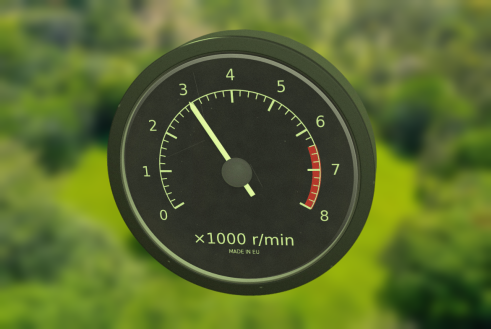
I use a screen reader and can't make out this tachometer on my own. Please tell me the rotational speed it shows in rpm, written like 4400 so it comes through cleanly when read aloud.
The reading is 3000
